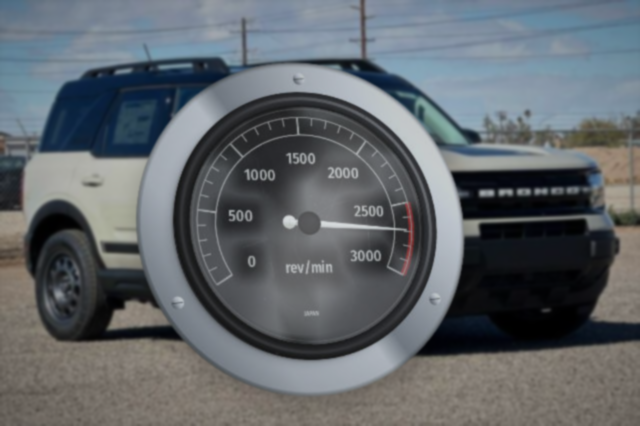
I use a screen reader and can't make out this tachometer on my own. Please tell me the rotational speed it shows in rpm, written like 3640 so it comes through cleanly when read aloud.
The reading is 2700
